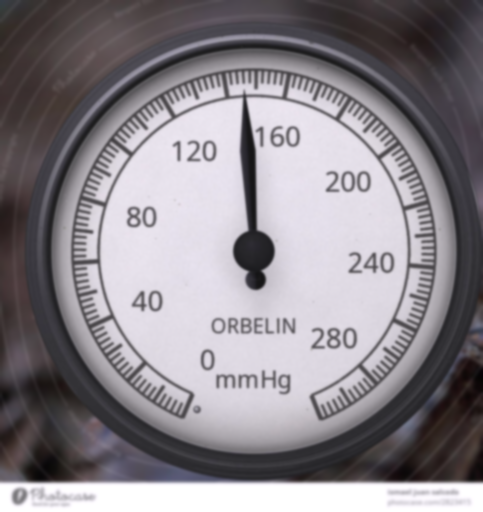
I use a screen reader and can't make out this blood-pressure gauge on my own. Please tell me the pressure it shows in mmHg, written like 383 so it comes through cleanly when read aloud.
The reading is 146
